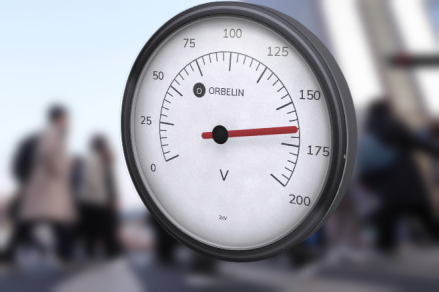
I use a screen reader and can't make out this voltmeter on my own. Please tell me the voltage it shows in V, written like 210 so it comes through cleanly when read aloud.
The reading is 165
